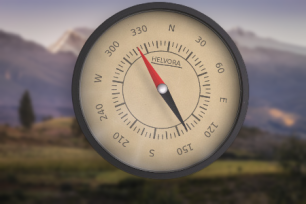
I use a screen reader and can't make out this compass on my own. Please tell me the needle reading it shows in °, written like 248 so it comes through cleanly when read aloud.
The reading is 320
